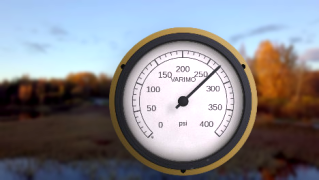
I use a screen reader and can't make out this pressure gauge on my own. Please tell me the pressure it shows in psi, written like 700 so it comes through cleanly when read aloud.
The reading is 270
